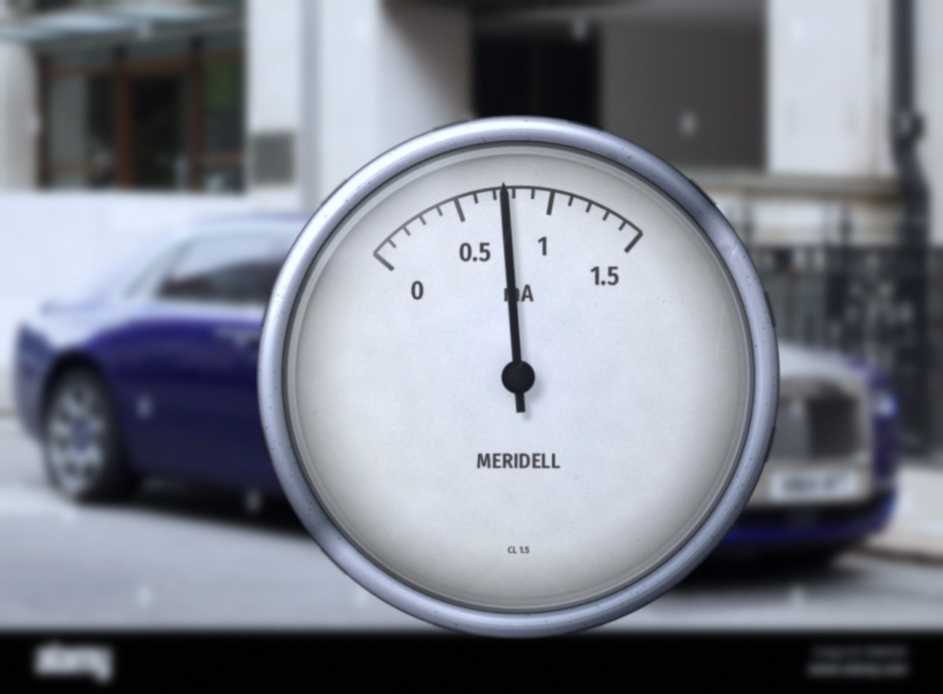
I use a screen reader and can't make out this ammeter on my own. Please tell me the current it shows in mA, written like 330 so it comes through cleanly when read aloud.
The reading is 0.75
